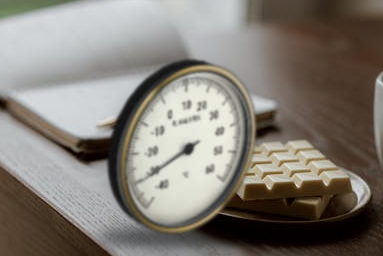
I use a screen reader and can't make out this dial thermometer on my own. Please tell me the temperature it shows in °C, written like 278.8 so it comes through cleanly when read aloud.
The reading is -30
